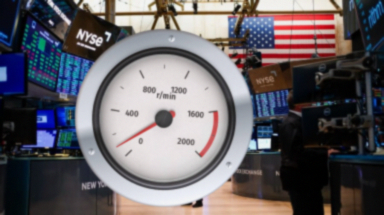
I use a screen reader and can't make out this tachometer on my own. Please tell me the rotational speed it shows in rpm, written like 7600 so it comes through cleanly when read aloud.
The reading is 100
